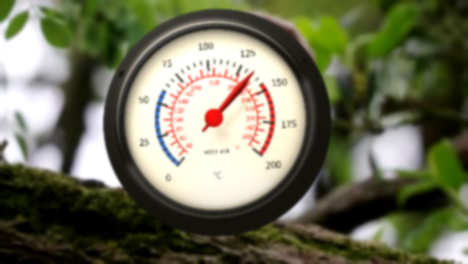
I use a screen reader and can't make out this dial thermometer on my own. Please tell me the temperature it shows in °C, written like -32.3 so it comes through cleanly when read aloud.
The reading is 135
